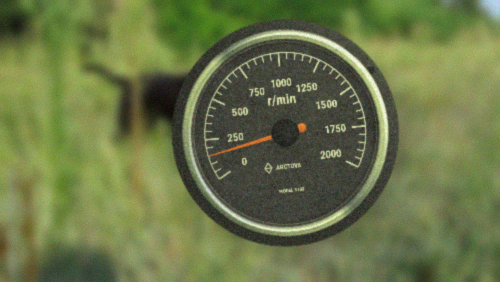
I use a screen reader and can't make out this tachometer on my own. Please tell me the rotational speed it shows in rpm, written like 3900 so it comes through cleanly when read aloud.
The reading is 150
